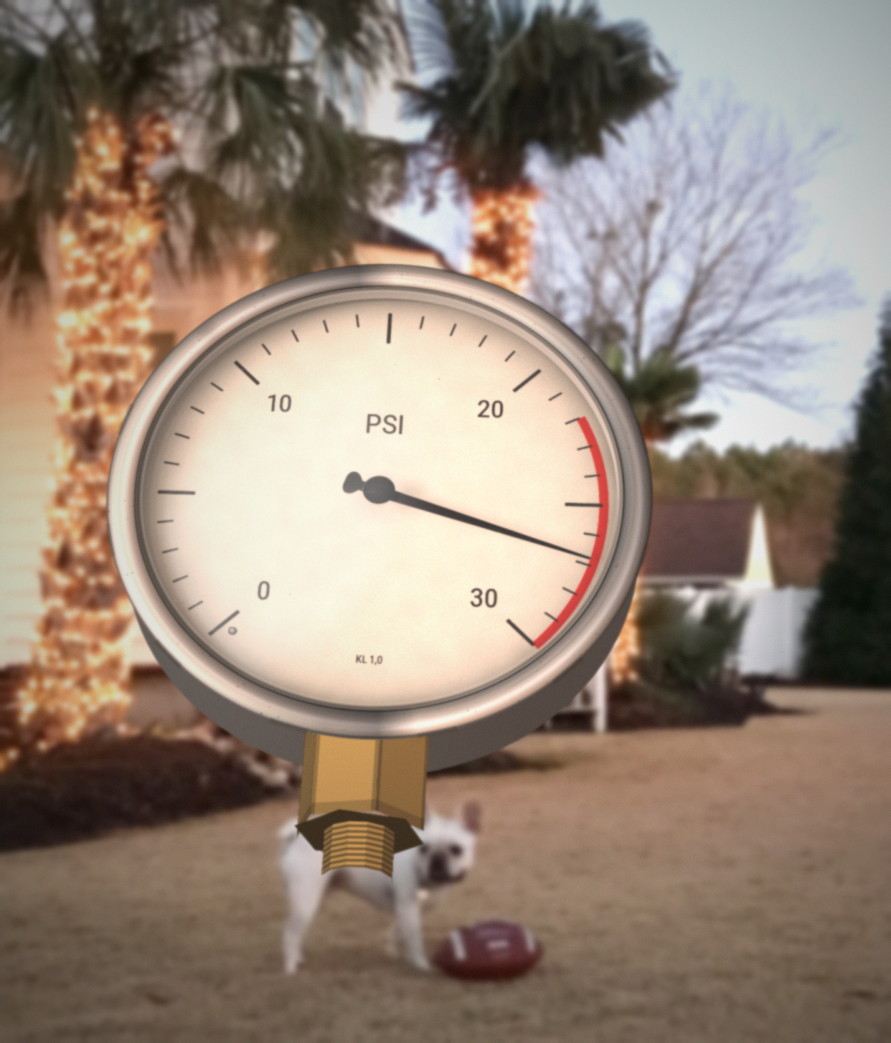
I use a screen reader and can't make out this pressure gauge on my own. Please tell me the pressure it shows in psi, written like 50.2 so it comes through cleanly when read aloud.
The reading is 27
